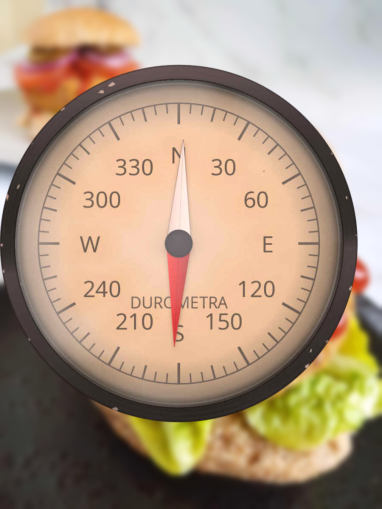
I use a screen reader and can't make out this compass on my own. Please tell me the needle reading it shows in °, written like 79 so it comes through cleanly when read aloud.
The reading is 182.5
